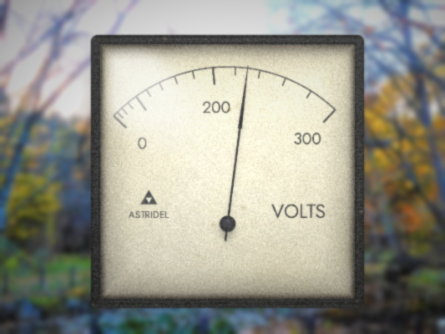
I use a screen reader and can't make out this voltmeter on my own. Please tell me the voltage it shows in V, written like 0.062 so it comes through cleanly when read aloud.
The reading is 230
